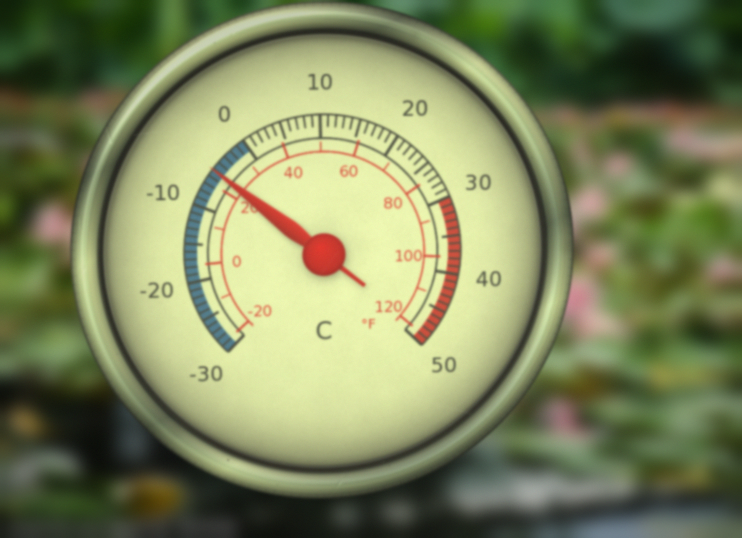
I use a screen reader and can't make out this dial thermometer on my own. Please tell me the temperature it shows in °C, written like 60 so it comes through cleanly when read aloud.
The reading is -5
